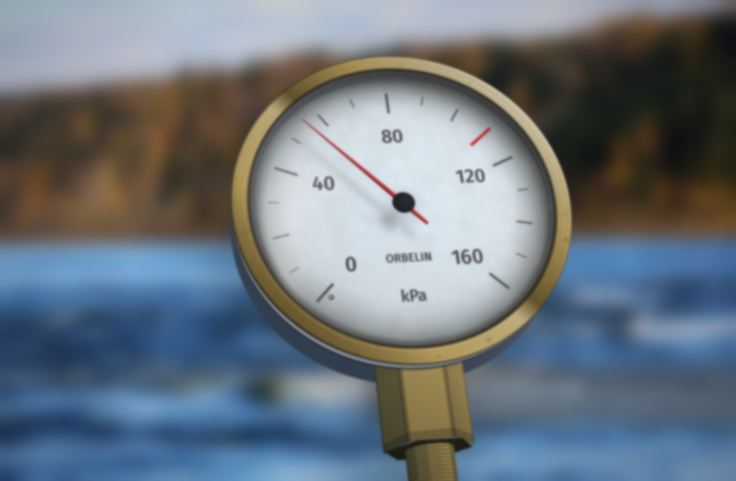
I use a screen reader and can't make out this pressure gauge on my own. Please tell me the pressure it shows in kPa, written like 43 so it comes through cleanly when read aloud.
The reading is 55
